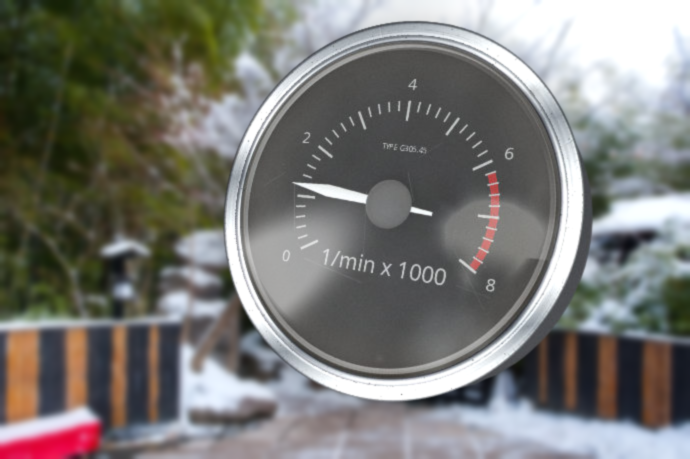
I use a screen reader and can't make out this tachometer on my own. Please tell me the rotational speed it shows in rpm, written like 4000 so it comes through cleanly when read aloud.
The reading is 1200
